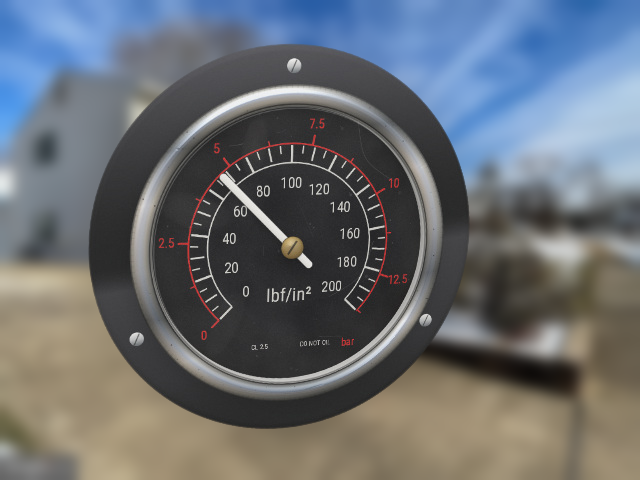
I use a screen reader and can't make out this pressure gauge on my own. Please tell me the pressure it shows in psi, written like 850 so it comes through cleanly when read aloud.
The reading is 67.5
